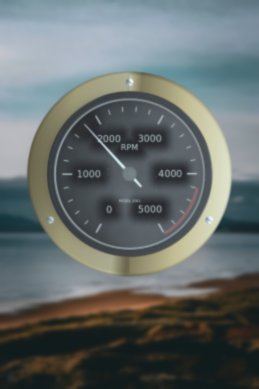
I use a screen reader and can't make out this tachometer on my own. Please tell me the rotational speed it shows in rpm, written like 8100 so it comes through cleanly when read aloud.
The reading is 1800
